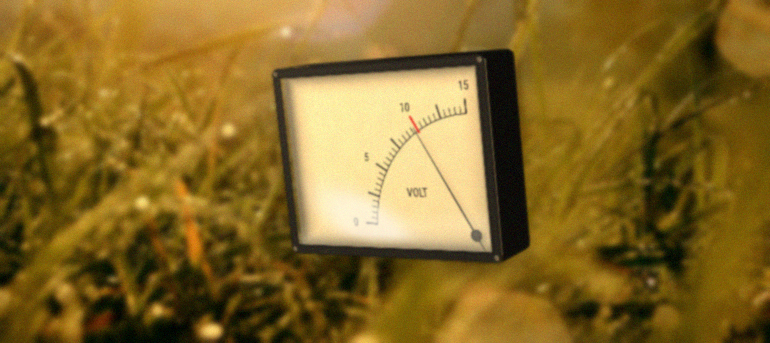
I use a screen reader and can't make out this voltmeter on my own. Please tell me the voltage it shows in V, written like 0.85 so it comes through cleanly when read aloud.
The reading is 10
